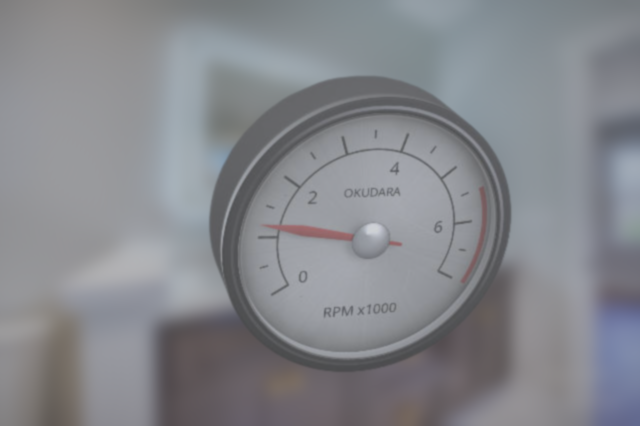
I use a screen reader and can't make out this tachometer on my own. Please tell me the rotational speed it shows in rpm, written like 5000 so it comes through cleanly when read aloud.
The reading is 1250
